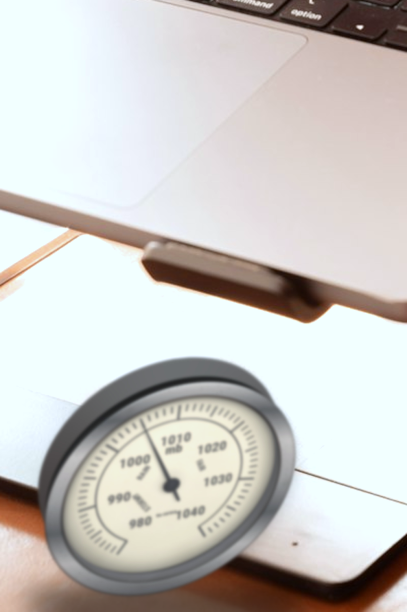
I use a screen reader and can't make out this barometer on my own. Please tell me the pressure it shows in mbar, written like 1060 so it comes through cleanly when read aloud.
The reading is 1005
